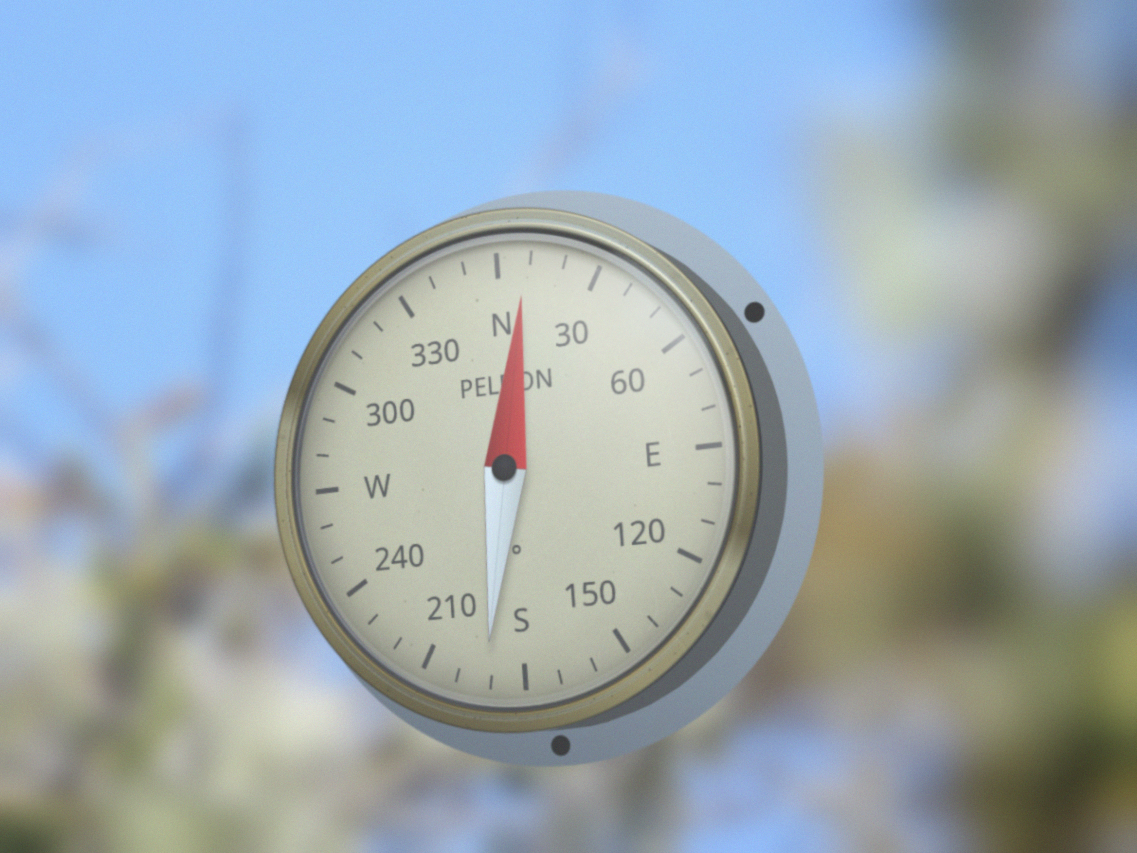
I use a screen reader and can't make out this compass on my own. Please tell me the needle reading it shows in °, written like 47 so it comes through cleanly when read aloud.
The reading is 10
